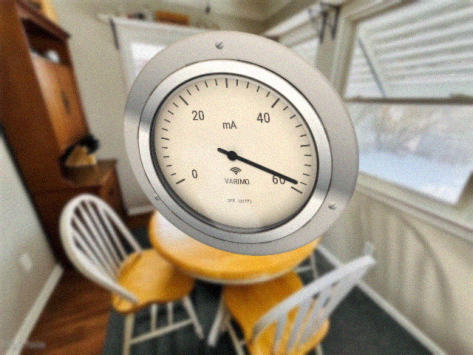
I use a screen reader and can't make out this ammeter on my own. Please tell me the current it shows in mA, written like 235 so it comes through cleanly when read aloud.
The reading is 58
